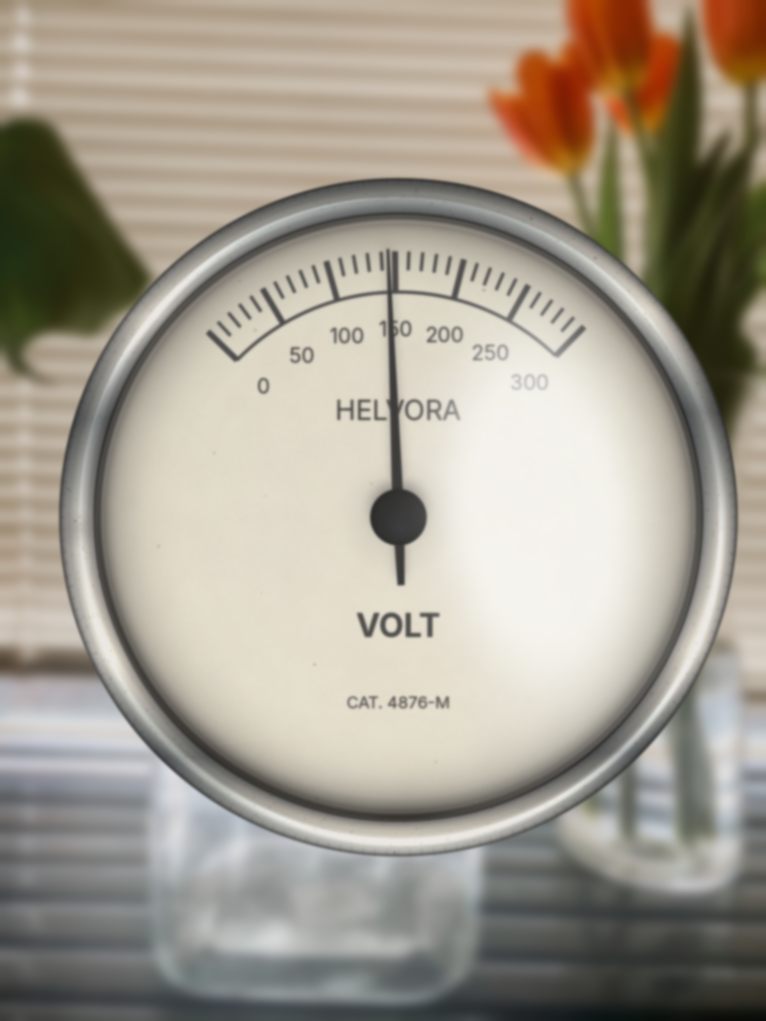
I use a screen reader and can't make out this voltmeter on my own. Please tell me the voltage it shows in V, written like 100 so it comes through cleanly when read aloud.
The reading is 145
